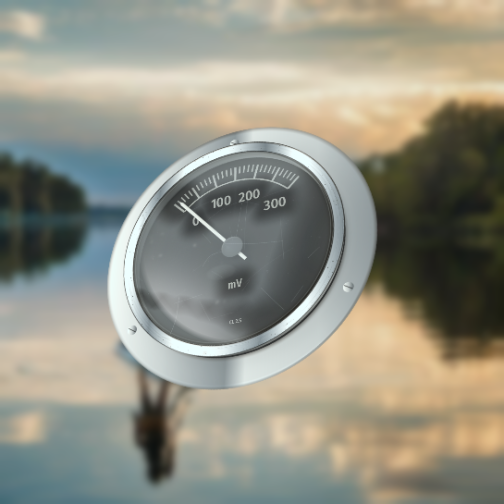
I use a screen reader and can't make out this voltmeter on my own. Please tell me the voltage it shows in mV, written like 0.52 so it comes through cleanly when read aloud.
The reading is 10
